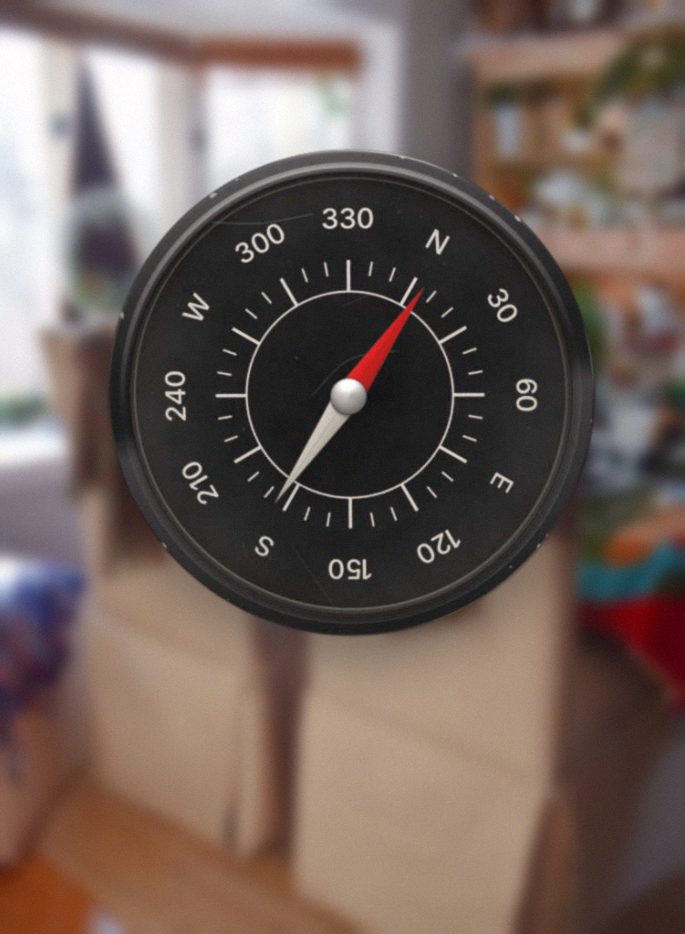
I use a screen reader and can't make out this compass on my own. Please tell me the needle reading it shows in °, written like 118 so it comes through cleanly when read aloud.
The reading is 5
